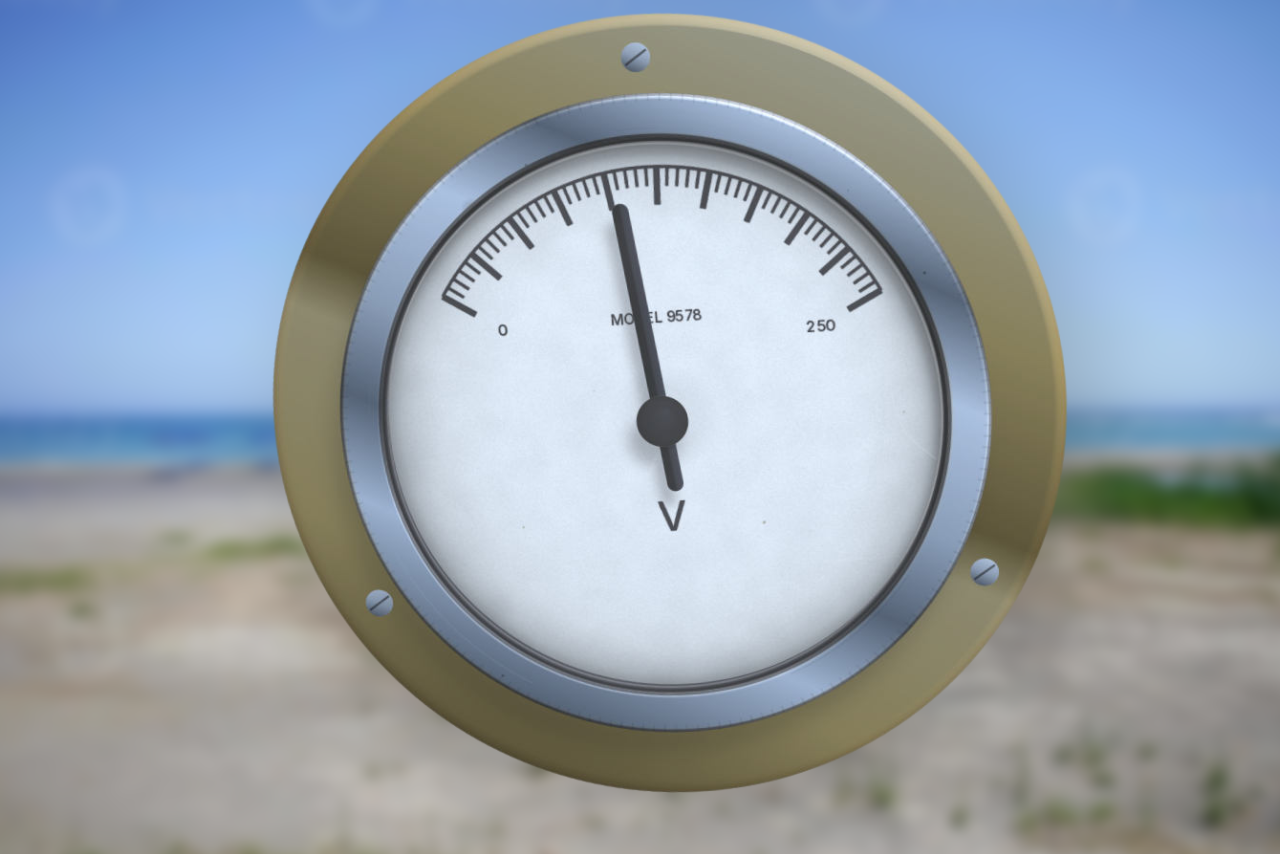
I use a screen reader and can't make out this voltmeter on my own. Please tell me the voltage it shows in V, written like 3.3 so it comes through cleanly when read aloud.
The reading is 105
